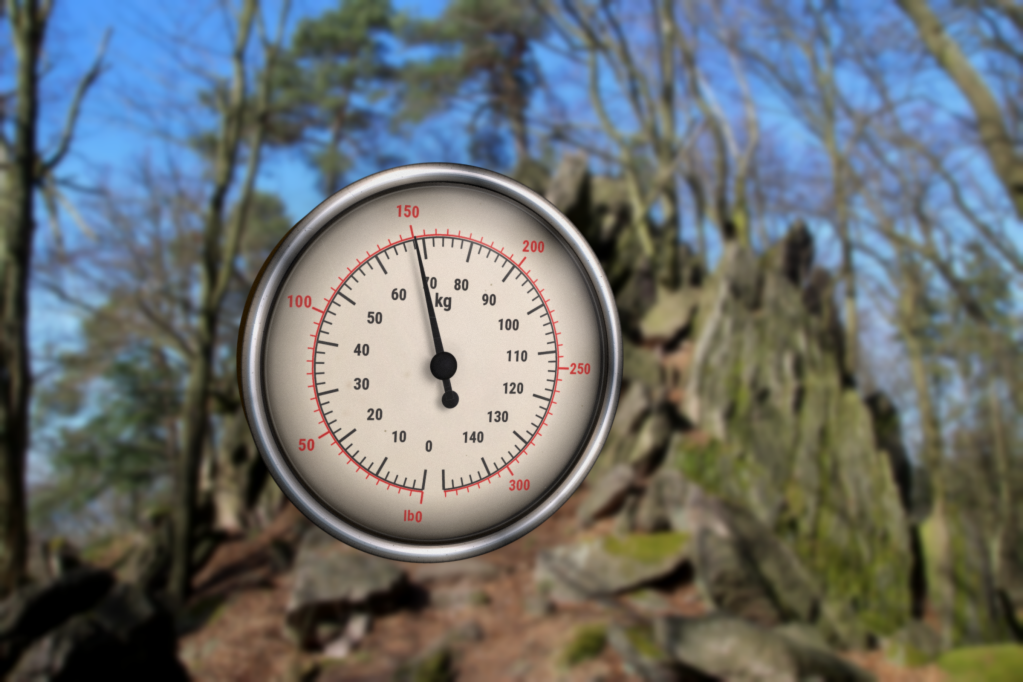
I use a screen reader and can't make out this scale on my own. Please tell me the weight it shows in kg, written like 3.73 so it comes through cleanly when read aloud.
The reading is 68
